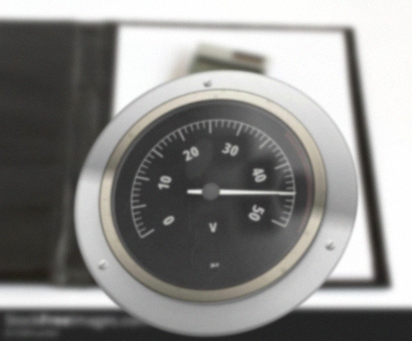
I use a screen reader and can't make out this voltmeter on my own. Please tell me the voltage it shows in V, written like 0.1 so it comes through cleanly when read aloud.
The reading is 45
